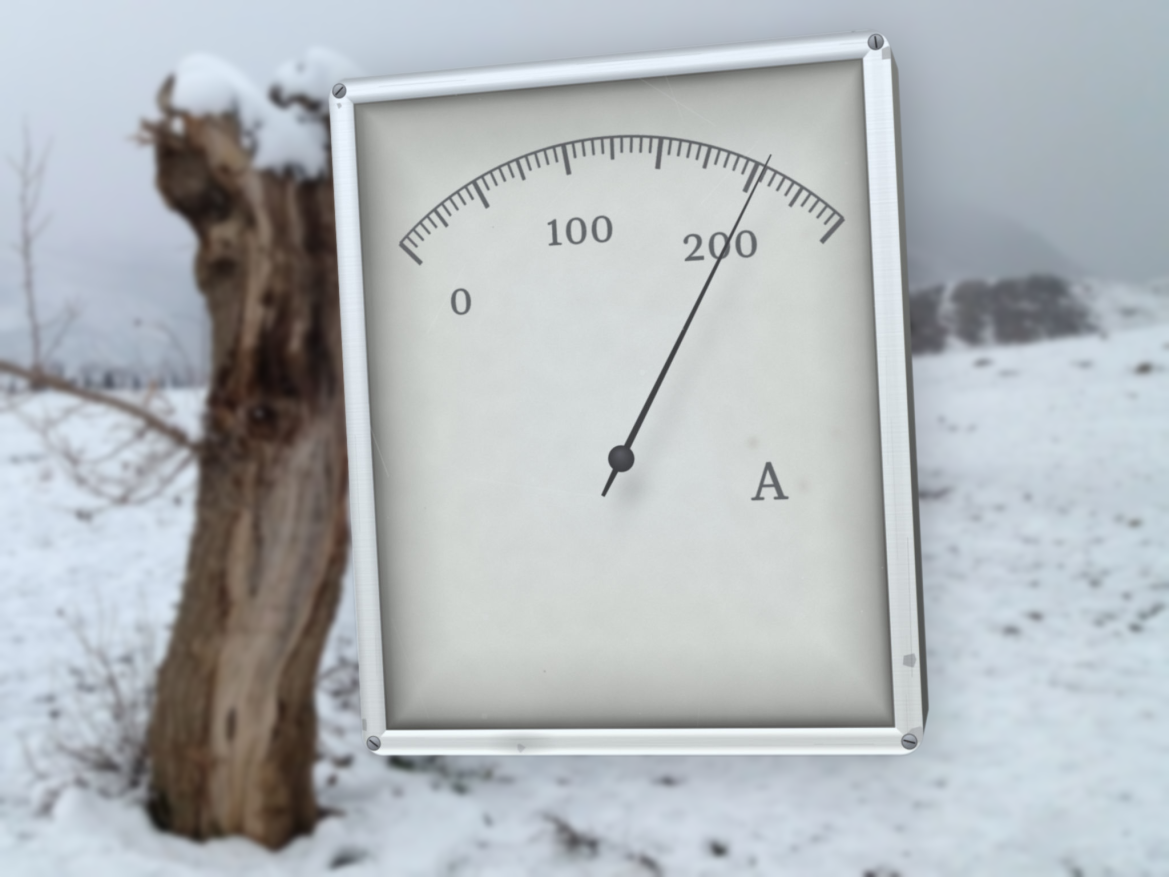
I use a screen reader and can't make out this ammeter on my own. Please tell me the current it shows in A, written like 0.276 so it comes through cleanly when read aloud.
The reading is 205
